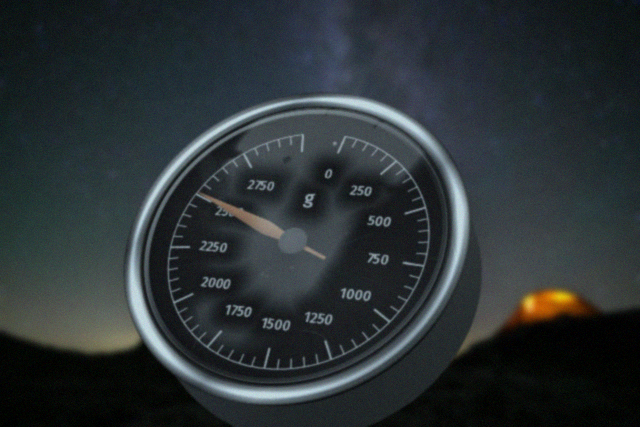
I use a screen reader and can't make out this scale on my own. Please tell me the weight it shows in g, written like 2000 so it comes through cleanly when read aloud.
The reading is 2500
